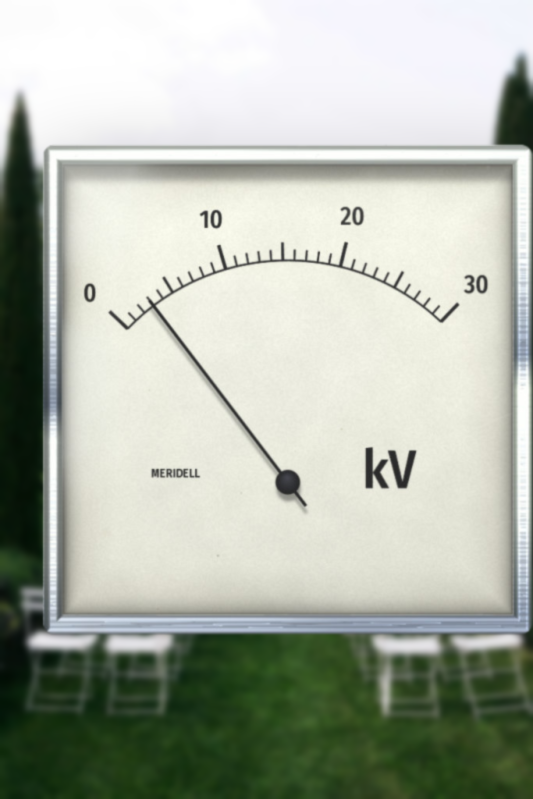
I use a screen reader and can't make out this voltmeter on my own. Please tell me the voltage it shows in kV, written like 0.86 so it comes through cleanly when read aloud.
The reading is 3
